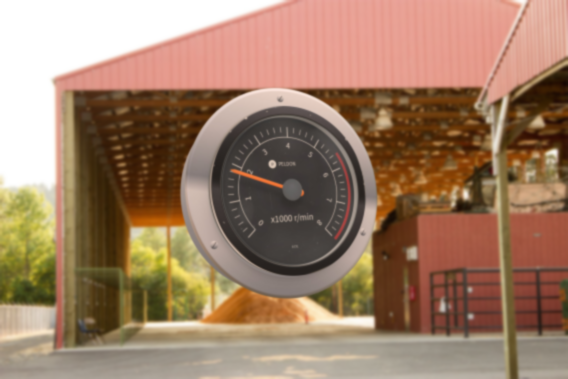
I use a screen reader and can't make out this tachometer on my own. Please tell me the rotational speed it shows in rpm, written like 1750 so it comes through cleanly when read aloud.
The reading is 1800
